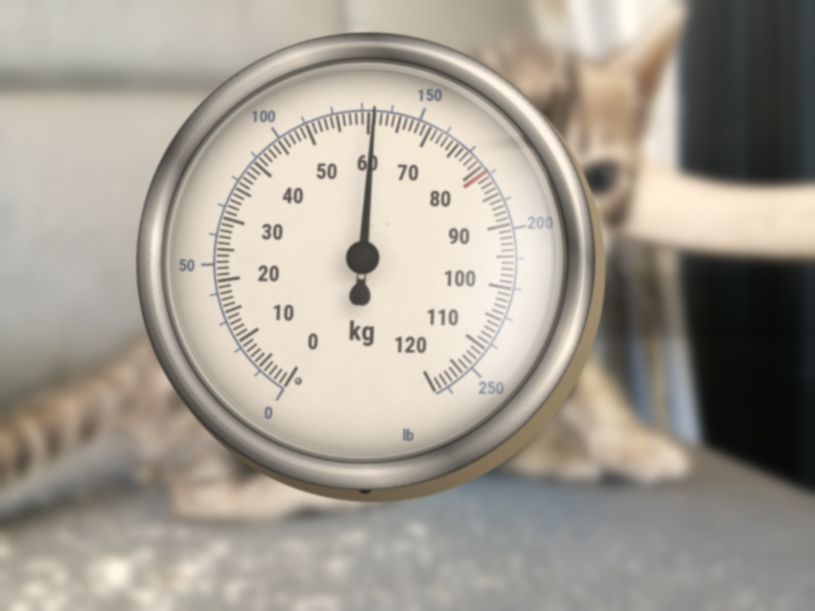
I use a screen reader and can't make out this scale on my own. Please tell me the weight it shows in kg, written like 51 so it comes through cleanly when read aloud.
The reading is 61
